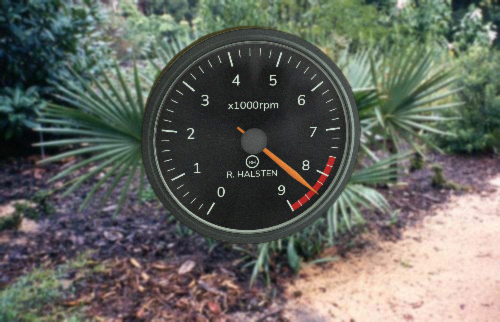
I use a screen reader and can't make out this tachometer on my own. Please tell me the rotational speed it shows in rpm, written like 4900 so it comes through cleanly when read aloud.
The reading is 8400
